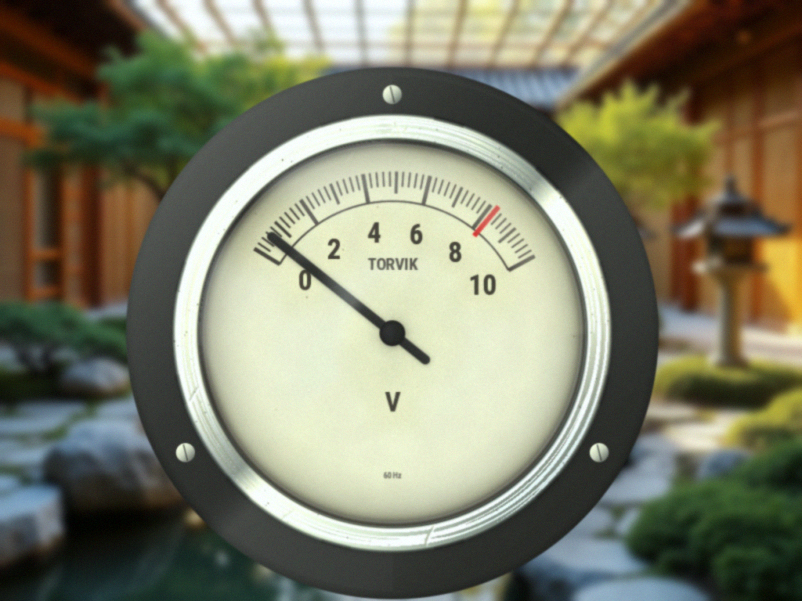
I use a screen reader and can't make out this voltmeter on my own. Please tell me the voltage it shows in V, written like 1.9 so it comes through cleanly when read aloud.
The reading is 0.6
